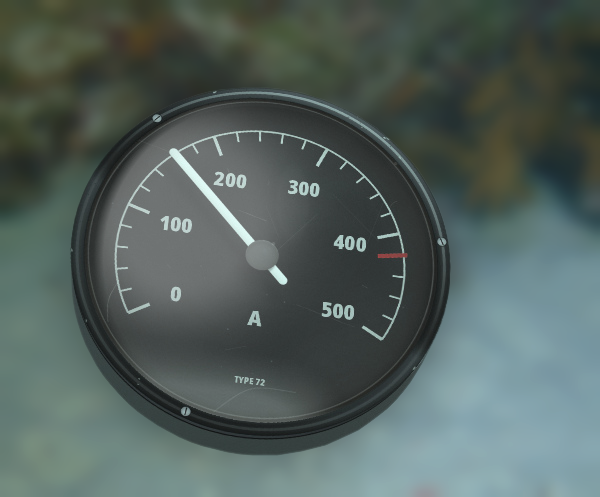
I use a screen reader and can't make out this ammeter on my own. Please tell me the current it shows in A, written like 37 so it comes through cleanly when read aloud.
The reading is 160
